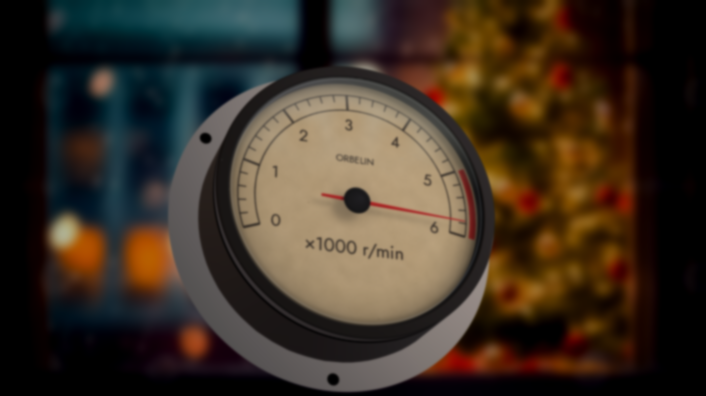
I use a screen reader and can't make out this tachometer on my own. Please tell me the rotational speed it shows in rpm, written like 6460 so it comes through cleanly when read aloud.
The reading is 5800
